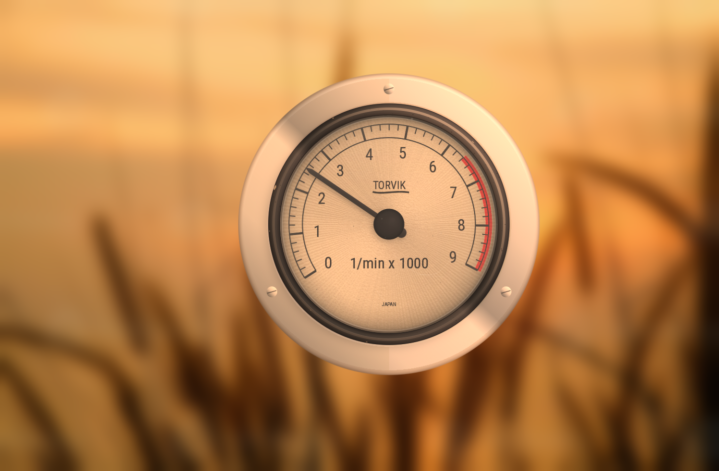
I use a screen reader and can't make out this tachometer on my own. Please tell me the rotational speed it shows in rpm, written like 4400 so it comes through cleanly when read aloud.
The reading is 2500
